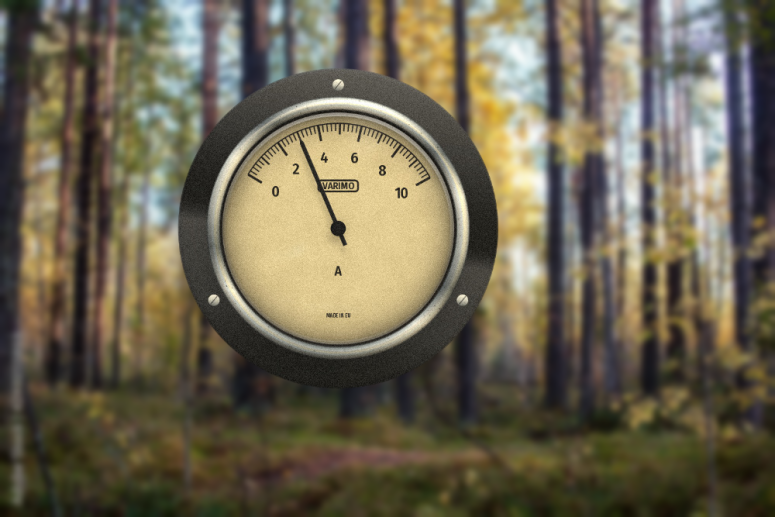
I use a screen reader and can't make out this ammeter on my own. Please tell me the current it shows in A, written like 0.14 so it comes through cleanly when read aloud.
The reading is 3
